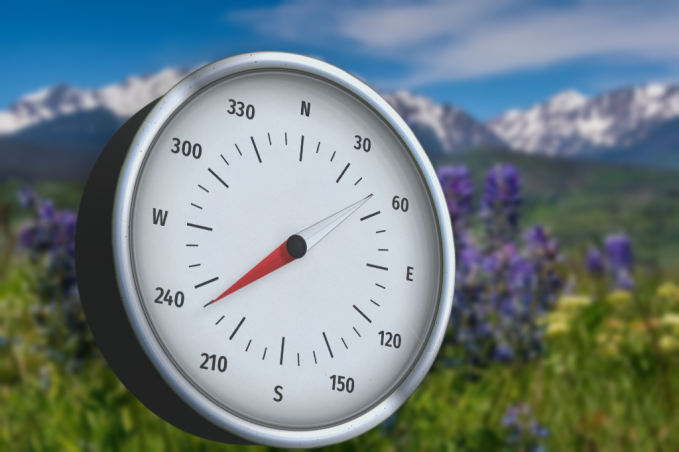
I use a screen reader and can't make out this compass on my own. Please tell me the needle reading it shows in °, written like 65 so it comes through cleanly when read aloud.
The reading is 230
